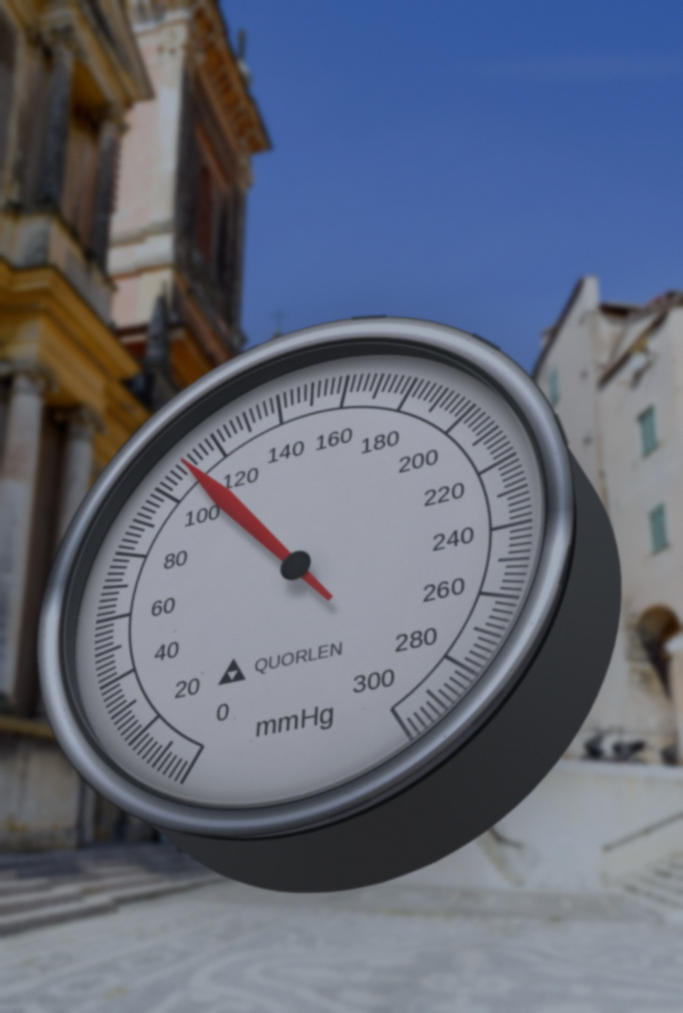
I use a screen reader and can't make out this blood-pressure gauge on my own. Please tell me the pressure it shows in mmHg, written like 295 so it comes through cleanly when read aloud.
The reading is 110
